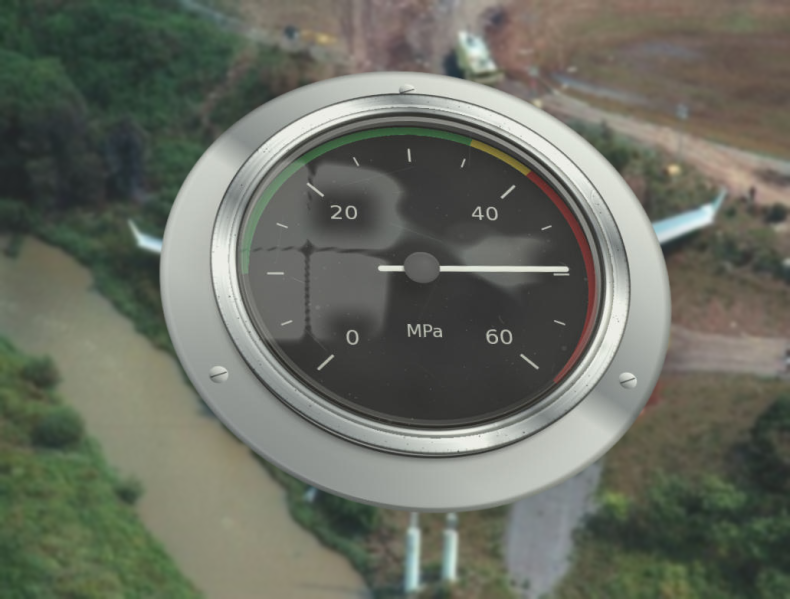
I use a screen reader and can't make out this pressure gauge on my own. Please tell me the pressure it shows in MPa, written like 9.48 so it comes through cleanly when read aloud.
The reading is 50
